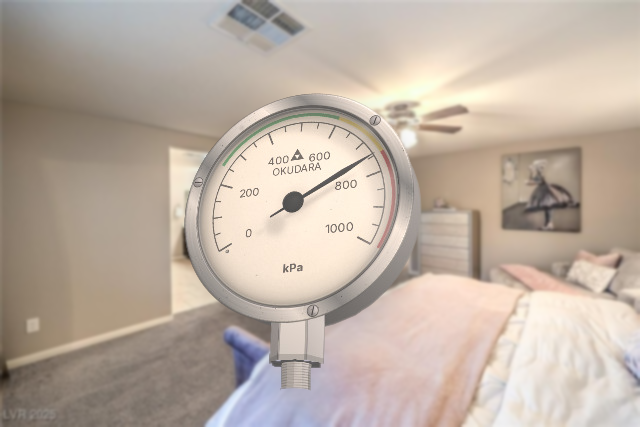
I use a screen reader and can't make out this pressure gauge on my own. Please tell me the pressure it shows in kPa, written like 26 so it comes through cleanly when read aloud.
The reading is 750
